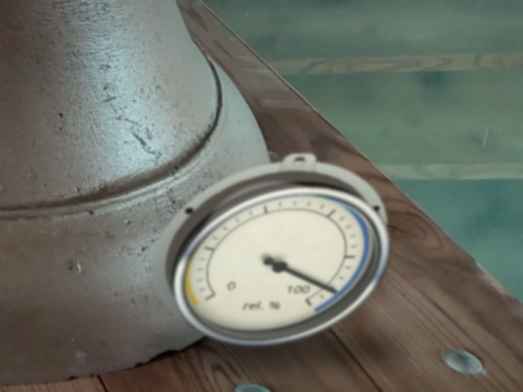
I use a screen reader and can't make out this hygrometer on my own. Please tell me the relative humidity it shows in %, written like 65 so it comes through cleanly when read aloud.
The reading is 92
